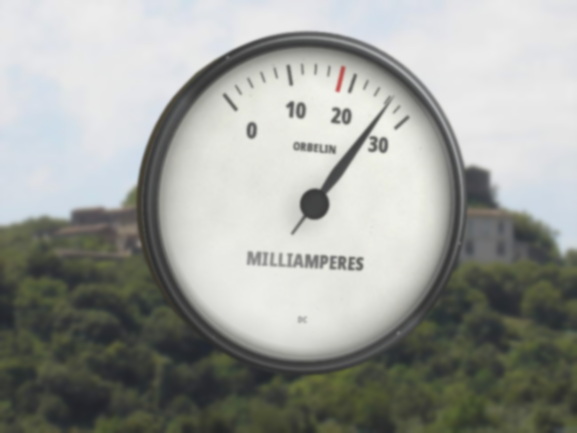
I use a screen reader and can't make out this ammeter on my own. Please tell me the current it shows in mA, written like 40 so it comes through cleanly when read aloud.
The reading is 26
